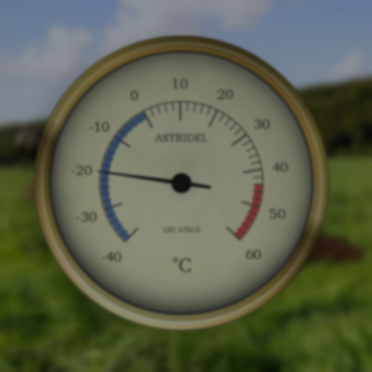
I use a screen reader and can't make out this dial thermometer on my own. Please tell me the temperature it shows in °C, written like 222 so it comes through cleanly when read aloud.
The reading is -20
